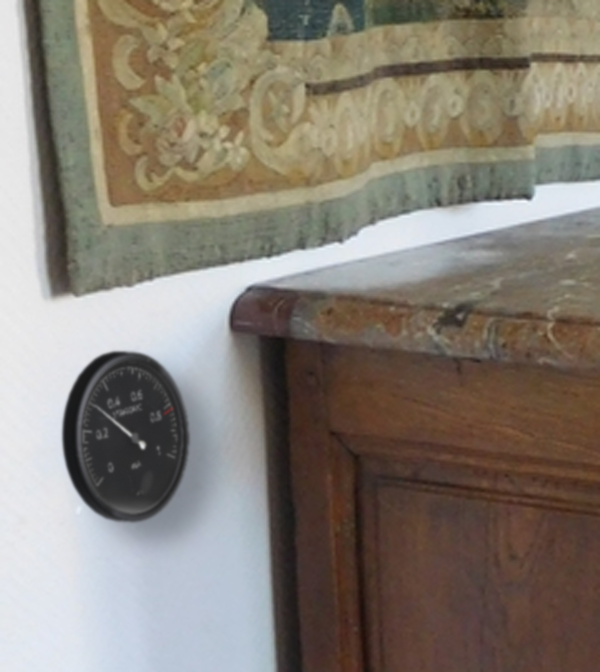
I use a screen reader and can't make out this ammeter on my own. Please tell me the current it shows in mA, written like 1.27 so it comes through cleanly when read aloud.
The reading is 0.3
